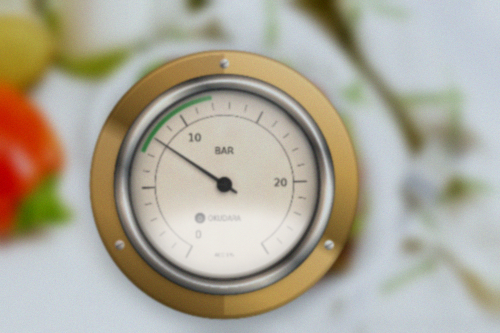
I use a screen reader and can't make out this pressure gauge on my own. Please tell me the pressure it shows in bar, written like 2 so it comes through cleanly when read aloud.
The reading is 8
